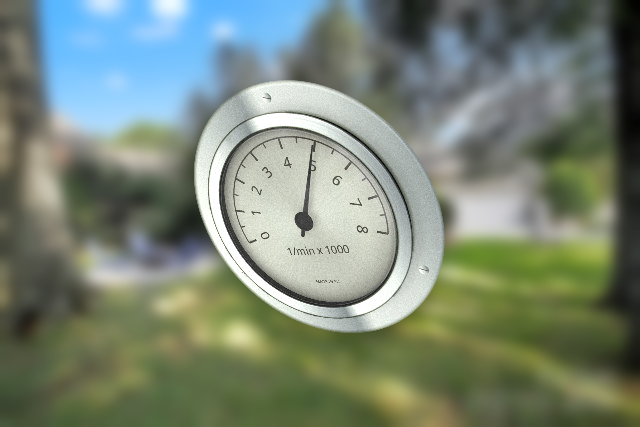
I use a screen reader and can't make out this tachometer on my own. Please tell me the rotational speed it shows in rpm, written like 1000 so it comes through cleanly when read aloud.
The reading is 5000
